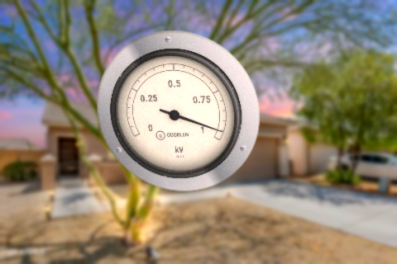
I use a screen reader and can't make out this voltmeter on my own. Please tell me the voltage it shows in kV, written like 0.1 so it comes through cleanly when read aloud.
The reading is 0.95
